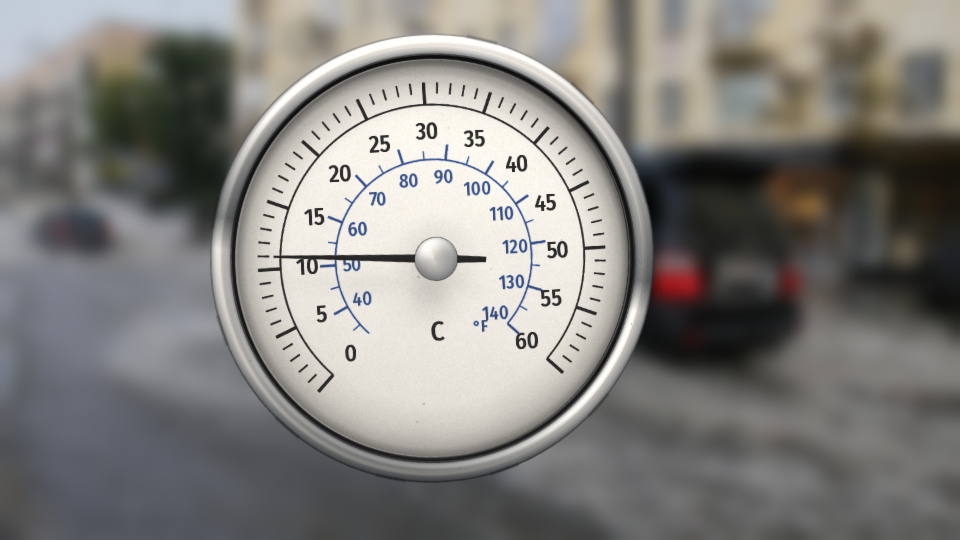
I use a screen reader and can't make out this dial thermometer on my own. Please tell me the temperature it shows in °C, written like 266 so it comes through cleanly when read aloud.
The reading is 11
